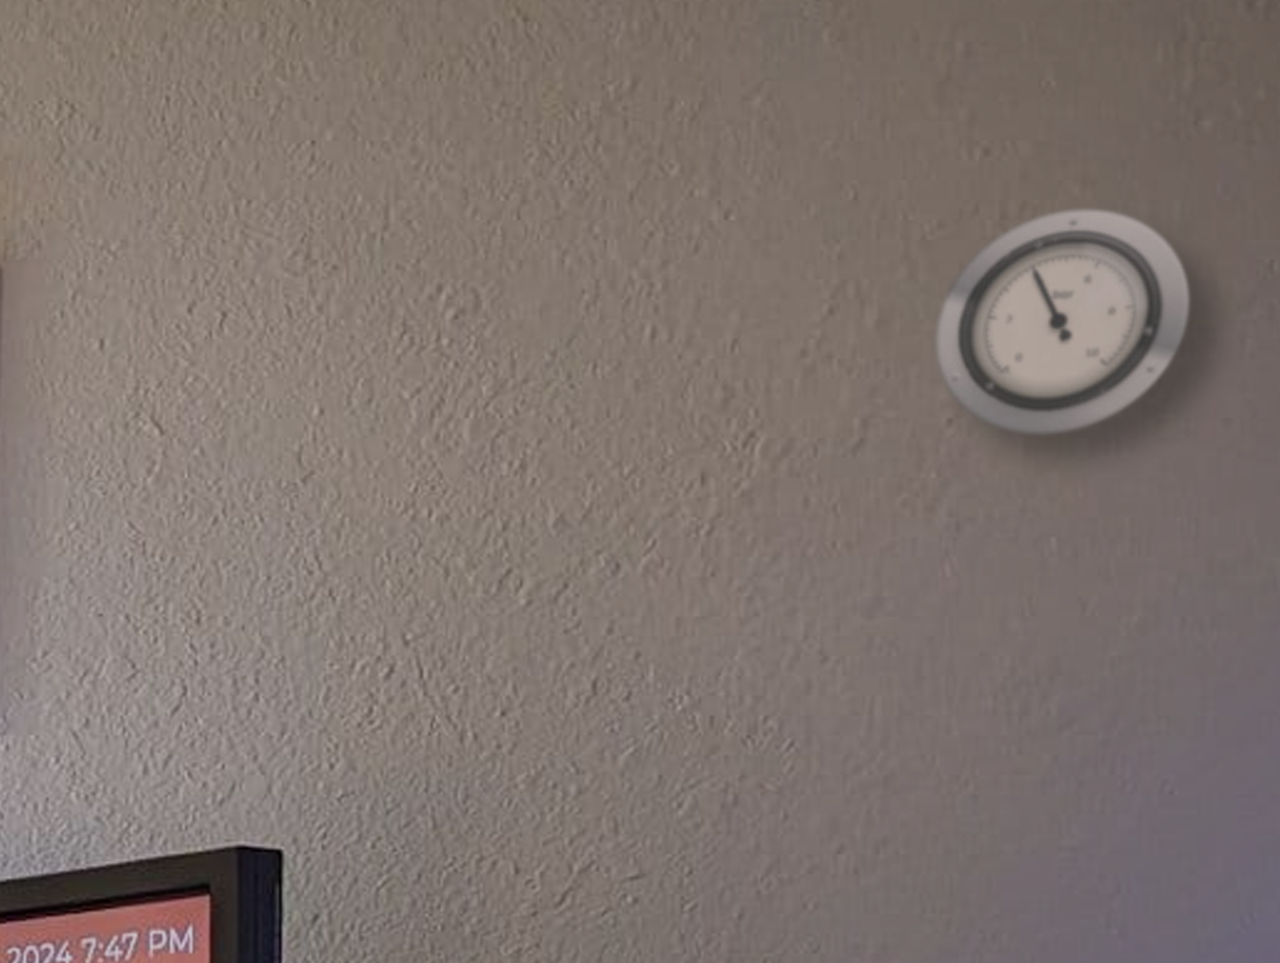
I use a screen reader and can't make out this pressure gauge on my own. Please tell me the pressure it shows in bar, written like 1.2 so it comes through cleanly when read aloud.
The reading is 4
